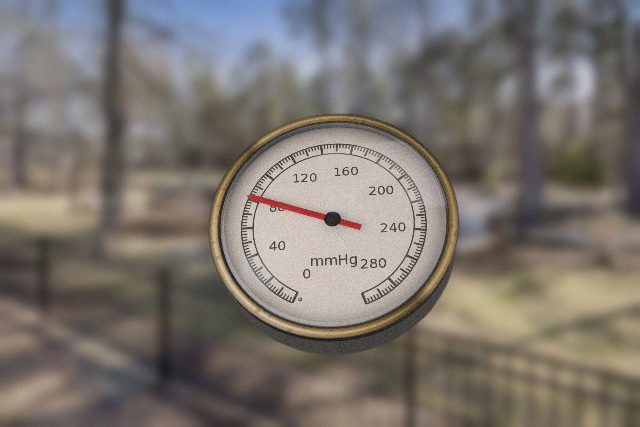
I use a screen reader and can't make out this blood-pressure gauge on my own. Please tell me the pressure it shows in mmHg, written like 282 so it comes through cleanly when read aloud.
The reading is 80
